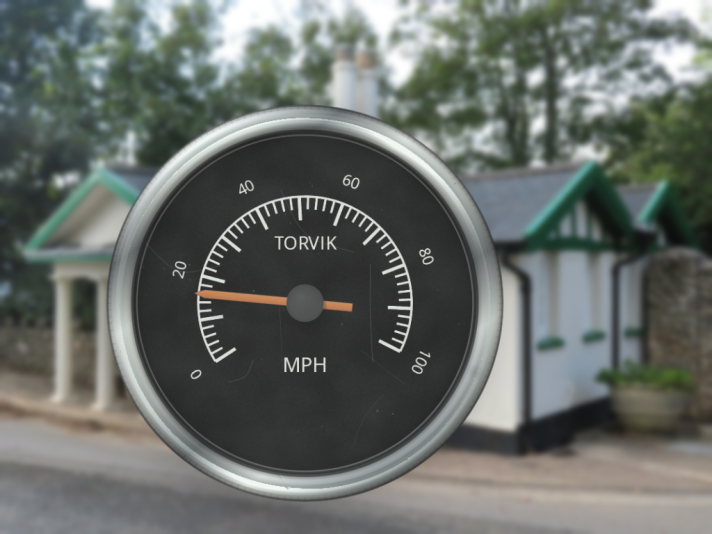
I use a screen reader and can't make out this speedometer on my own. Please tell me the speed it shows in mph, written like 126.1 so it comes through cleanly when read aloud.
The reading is 16
